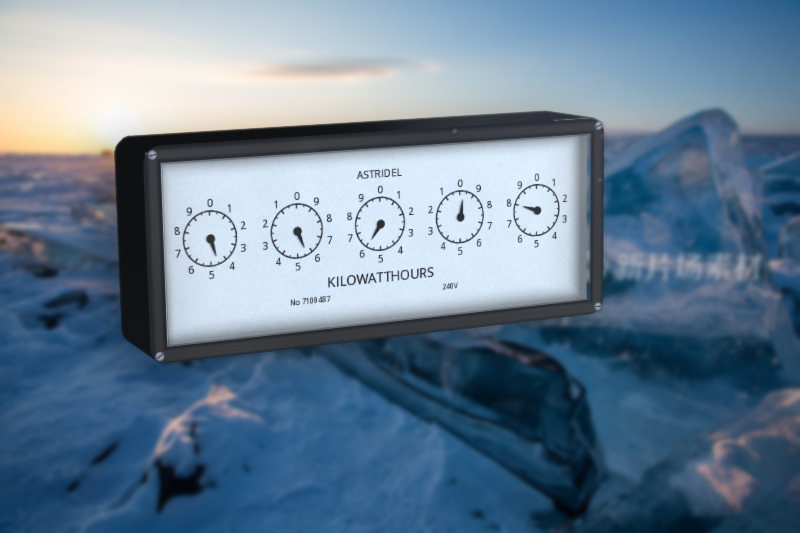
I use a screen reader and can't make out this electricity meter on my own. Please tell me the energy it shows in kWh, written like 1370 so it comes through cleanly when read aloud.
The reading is 45598
